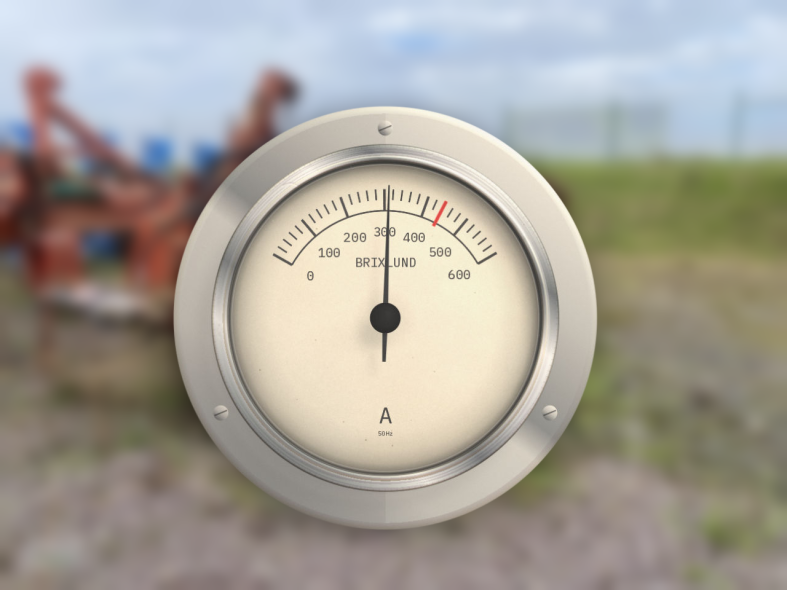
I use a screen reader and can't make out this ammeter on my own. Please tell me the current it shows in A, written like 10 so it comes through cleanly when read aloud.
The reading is 310
